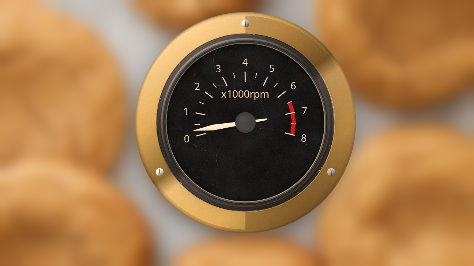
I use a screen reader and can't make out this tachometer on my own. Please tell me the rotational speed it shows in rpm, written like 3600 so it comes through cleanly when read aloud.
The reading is 250
